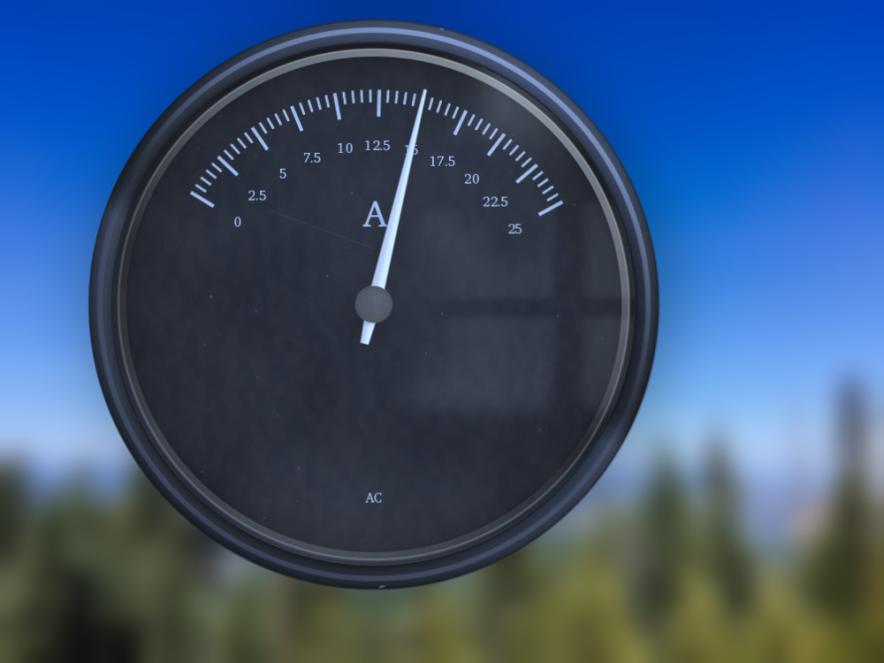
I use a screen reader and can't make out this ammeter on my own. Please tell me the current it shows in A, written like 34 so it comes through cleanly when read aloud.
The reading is 15
